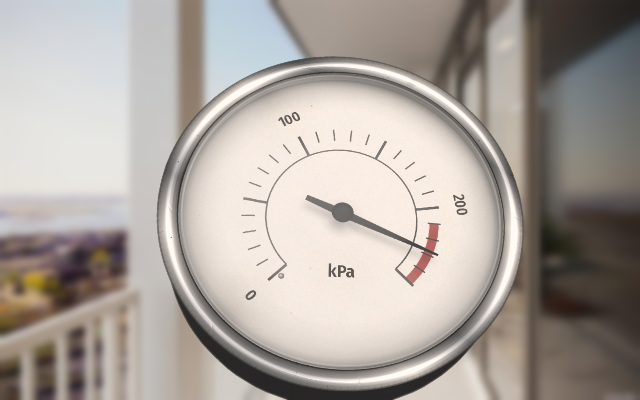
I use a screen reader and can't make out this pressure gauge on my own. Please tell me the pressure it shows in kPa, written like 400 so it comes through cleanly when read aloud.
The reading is 230
